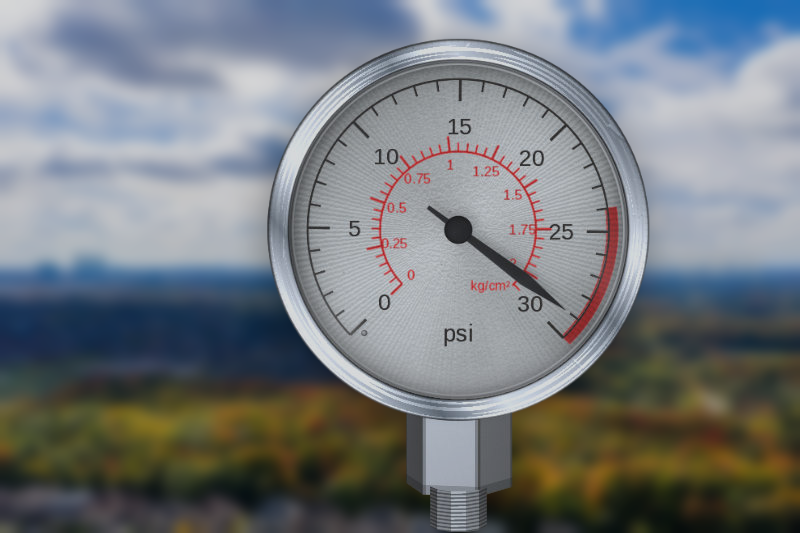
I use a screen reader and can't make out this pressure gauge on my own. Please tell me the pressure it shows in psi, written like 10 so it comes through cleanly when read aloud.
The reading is 29
